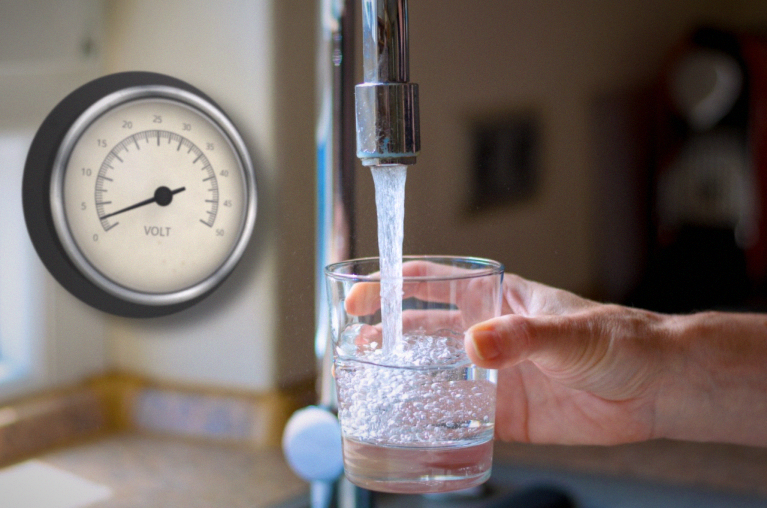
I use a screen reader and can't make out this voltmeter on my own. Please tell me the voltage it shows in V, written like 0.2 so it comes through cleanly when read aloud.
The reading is 2.5
